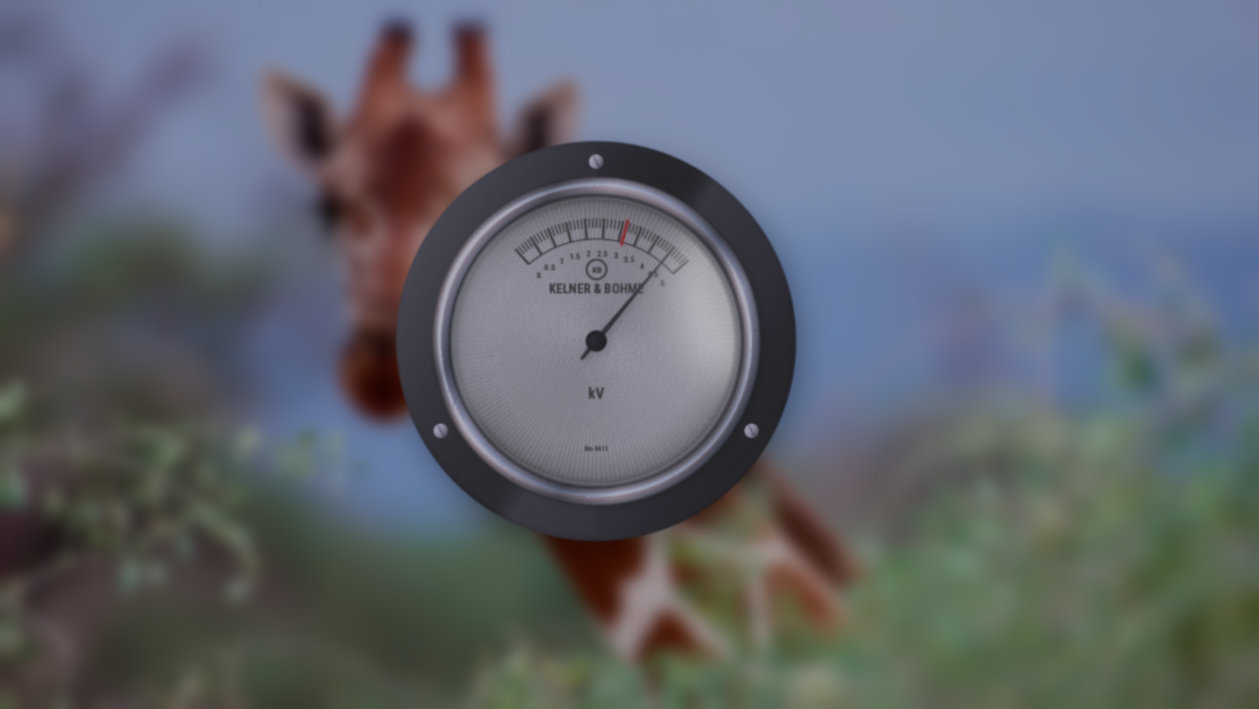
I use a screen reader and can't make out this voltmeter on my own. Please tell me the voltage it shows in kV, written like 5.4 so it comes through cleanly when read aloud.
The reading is 4.5
